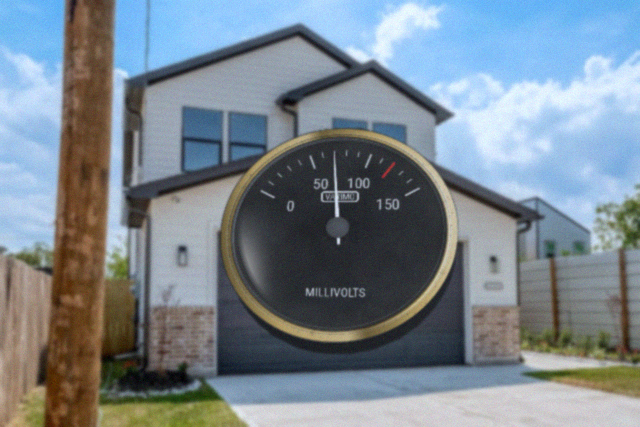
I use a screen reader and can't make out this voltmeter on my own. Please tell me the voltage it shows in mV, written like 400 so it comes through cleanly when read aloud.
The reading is 70
